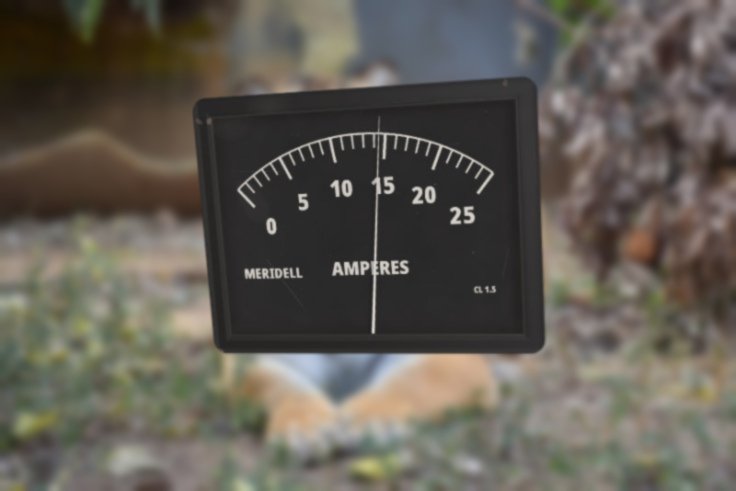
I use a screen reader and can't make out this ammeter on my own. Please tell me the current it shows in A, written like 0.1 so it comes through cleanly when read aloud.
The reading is 14.5
